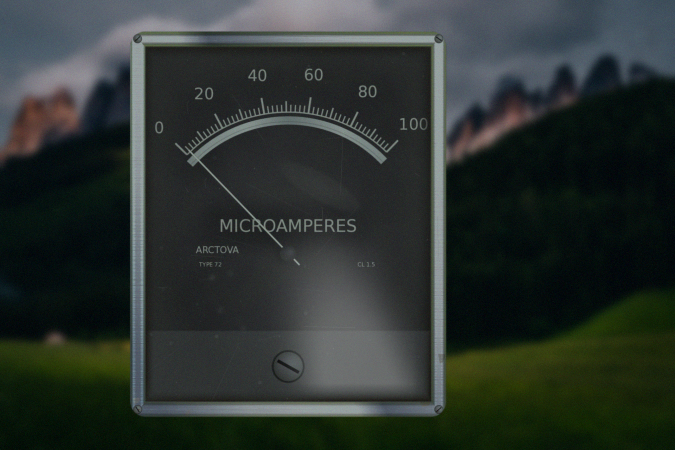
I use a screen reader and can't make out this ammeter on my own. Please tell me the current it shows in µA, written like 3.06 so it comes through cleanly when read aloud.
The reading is 2
